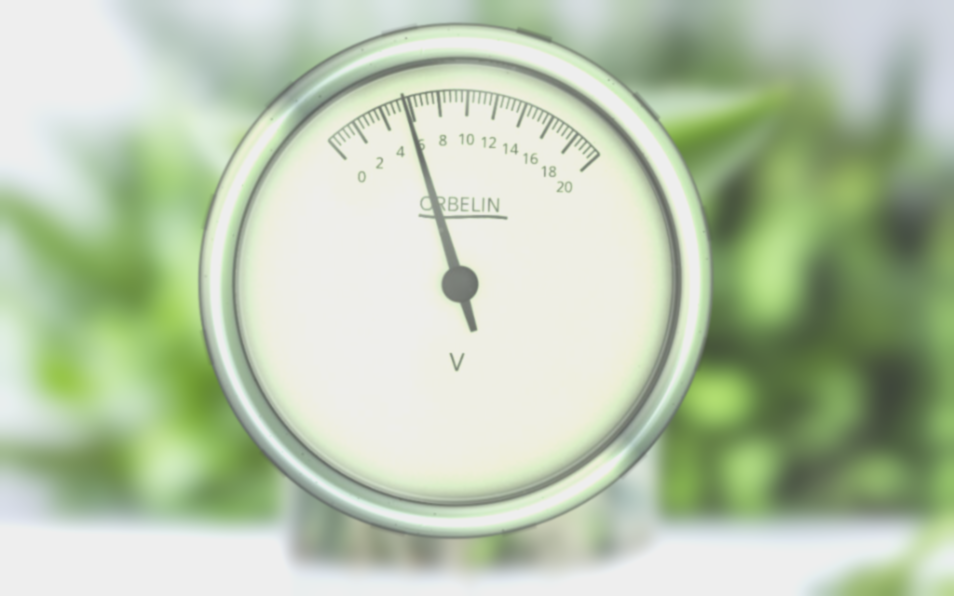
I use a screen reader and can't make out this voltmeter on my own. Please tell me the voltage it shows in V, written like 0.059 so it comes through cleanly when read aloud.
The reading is 5.6
